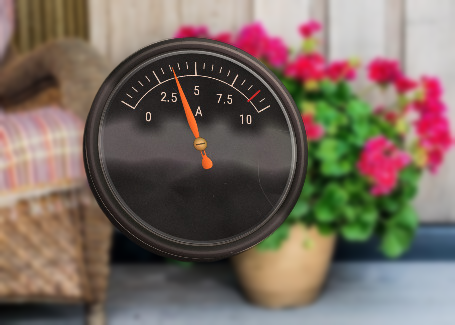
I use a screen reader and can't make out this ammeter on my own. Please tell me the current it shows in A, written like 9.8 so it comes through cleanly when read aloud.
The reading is 3.5
